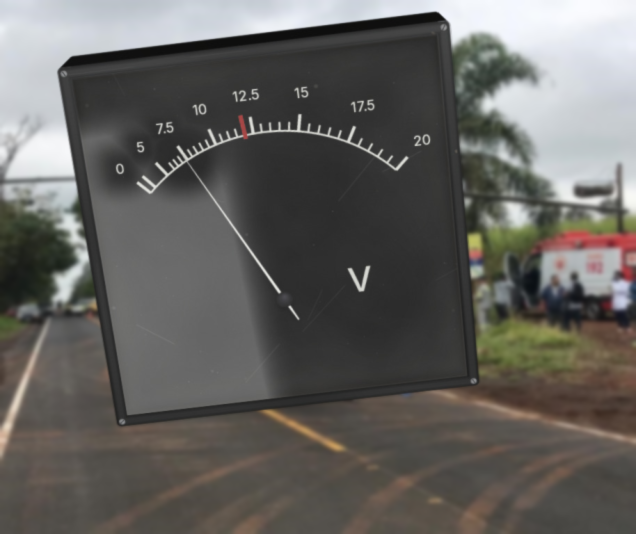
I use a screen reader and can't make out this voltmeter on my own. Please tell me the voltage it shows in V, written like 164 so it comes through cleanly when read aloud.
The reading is 7.5
